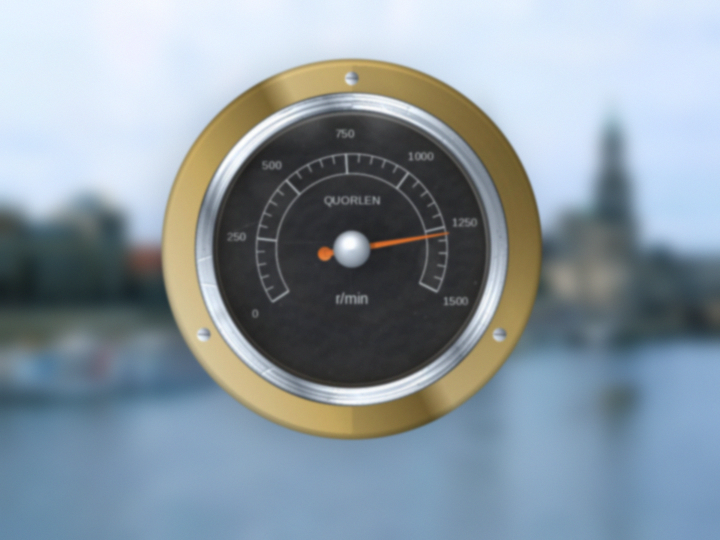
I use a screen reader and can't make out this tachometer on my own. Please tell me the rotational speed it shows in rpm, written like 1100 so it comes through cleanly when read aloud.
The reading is 1275
